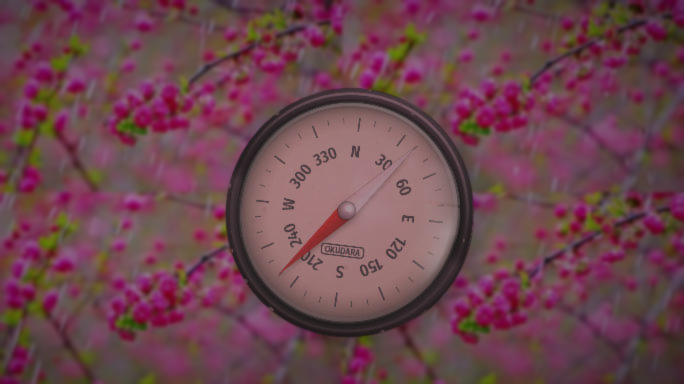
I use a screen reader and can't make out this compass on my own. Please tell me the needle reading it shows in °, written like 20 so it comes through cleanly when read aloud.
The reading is 220
